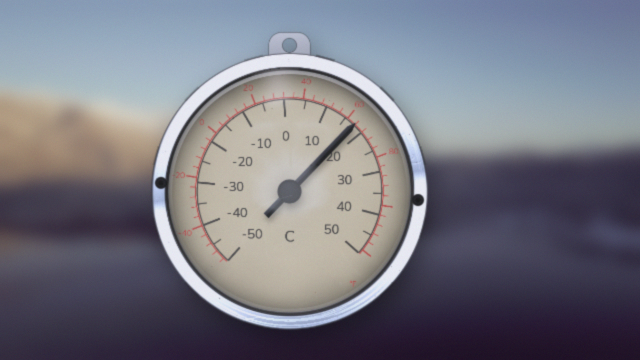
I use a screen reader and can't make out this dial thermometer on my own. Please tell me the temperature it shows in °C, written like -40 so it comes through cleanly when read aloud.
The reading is 17.5
